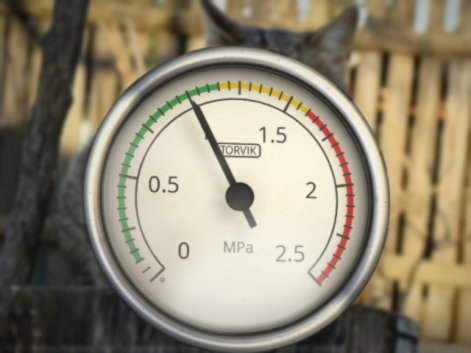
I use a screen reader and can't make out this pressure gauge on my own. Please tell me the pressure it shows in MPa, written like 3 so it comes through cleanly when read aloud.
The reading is 1
